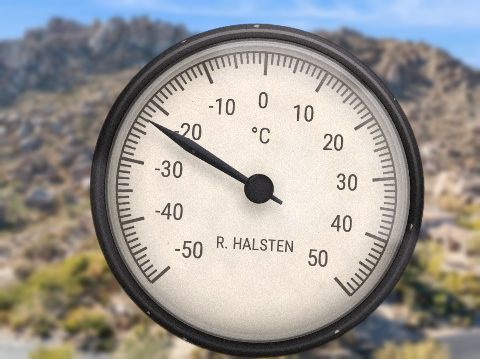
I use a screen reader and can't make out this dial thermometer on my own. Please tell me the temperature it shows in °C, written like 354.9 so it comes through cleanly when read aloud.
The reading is -23
